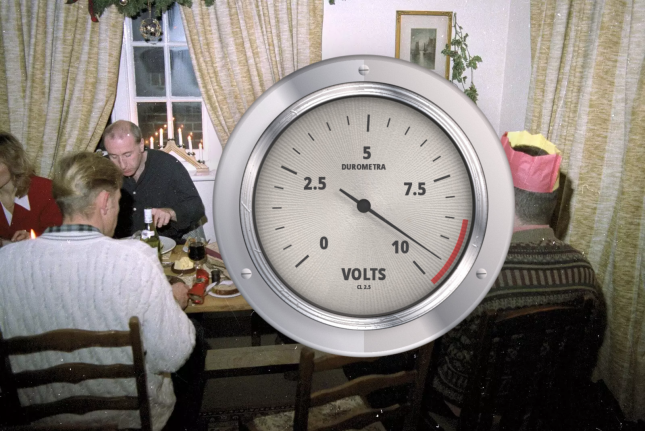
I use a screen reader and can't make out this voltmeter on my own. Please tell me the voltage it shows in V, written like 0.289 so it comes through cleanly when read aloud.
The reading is 9.5
